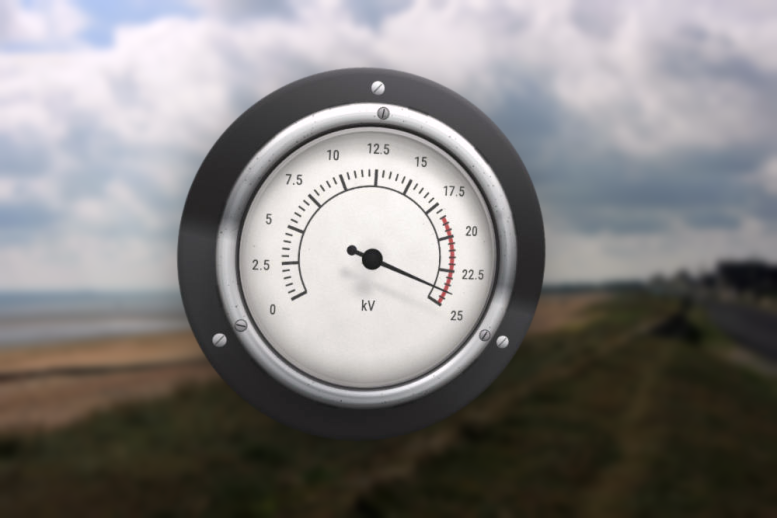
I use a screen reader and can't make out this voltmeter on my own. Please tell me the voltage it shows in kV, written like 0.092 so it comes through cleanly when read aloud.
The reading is 24
